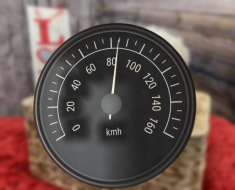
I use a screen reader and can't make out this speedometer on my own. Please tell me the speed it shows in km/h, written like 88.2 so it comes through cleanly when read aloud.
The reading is 85
